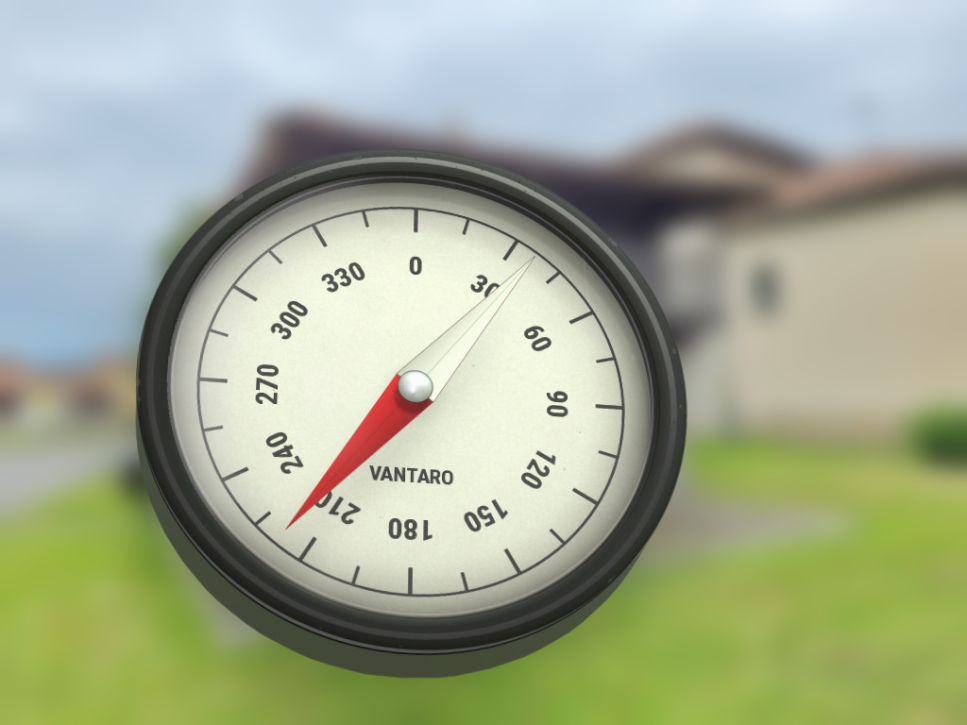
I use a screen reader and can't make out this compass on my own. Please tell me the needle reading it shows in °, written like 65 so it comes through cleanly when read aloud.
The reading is 217.5
